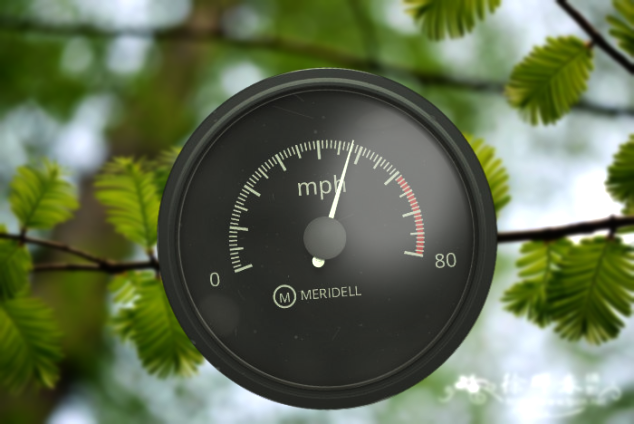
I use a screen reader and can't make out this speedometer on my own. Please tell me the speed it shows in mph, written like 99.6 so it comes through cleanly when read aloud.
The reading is 48
